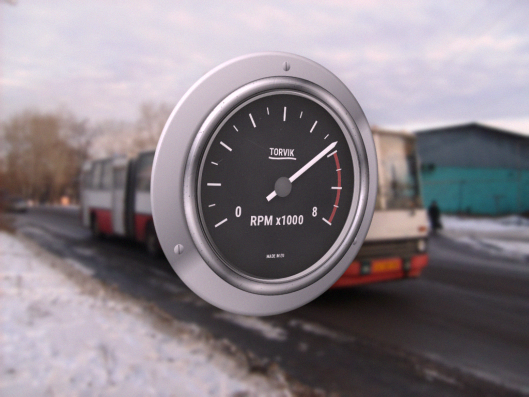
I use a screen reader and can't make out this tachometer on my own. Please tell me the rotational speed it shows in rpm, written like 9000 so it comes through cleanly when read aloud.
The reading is 5750
